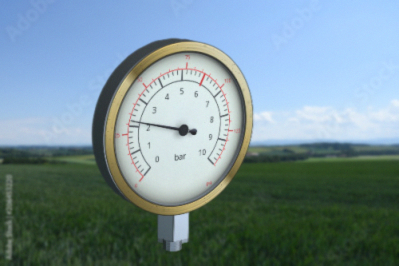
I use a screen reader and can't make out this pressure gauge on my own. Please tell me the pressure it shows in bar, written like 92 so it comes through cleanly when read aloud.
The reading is 2.2
